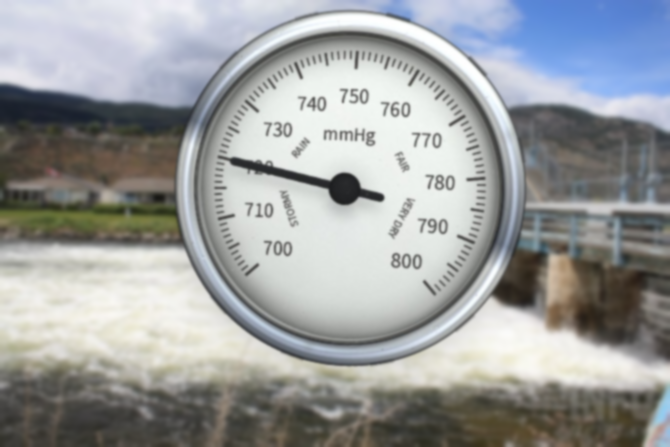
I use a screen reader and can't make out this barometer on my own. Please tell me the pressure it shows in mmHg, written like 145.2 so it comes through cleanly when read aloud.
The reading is 720
